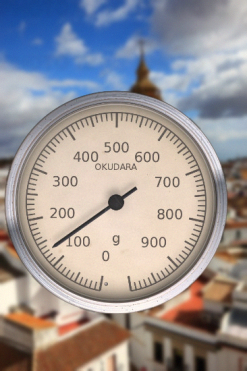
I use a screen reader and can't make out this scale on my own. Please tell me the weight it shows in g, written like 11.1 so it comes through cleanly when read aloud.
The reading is 130
